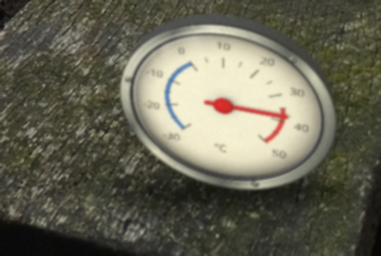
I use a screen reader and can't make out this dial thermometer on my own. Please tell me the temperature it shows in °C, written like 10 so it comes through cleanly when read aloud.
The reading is 37.5
